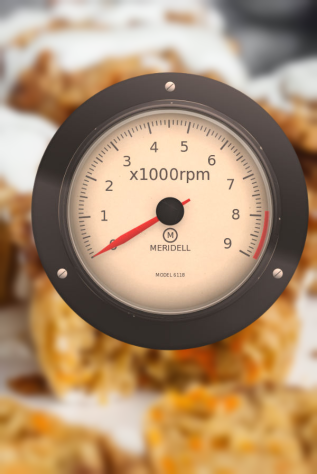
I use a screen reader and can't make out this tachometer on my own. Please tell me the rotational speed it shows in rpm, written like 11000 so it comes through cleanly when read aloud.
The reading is 0
